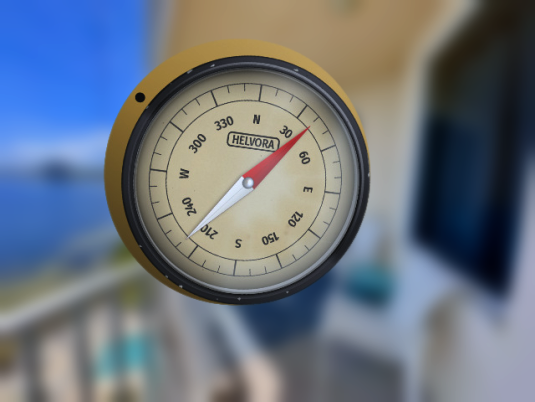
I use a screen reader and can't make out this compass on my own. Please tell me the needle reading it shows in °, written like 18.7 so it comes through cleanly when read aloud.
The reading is 40
